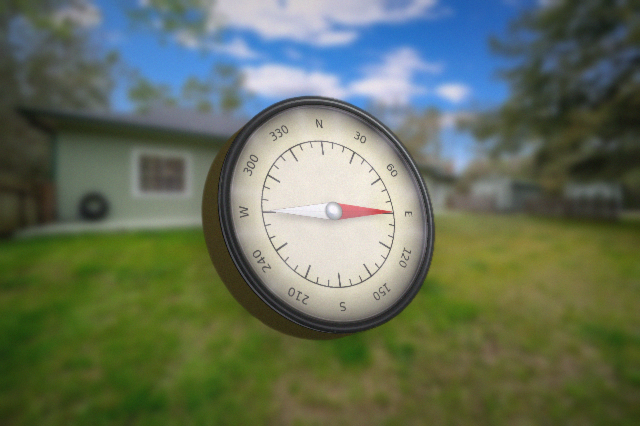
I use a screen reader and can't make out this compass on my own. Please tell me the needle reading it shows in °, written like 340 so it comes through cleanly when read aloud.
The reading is 90
